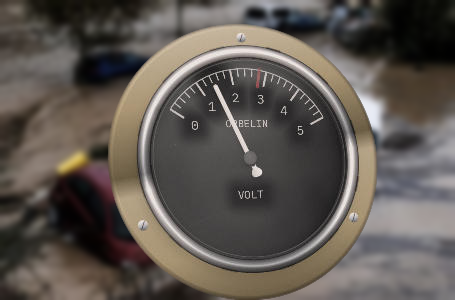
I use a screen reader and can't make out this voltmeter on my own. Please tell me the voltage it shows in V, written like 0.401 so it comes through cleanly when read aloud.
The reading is 1.4
